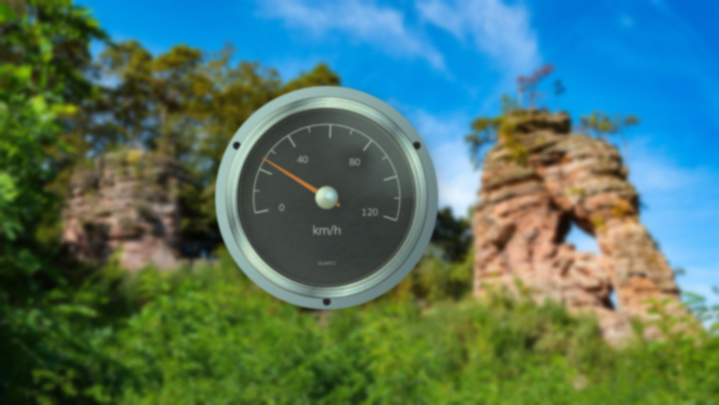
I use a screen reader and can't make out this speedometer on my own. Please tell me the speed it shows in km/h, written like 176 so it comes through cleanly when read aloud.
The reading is 25
